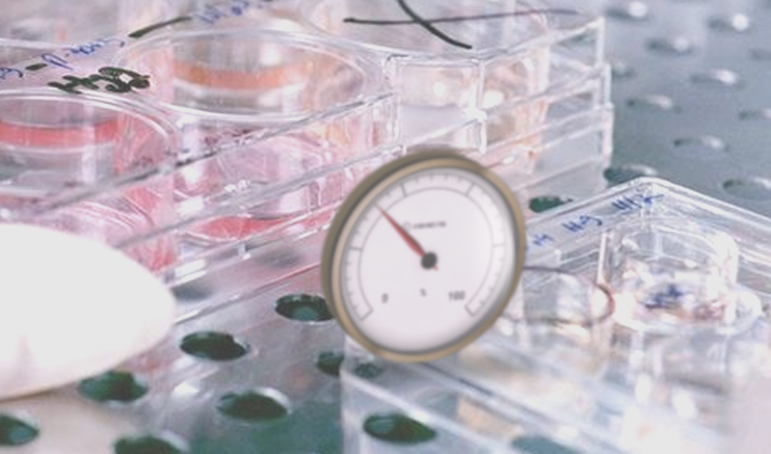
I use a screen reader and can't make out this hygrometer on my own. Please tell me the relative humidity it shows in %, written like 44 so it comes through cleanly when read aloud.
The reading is 32
